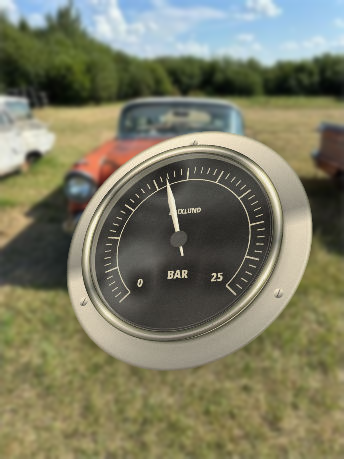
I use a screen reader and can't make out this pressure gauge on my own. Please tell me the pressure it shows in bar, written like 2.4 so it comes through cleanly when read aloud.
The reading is 11
